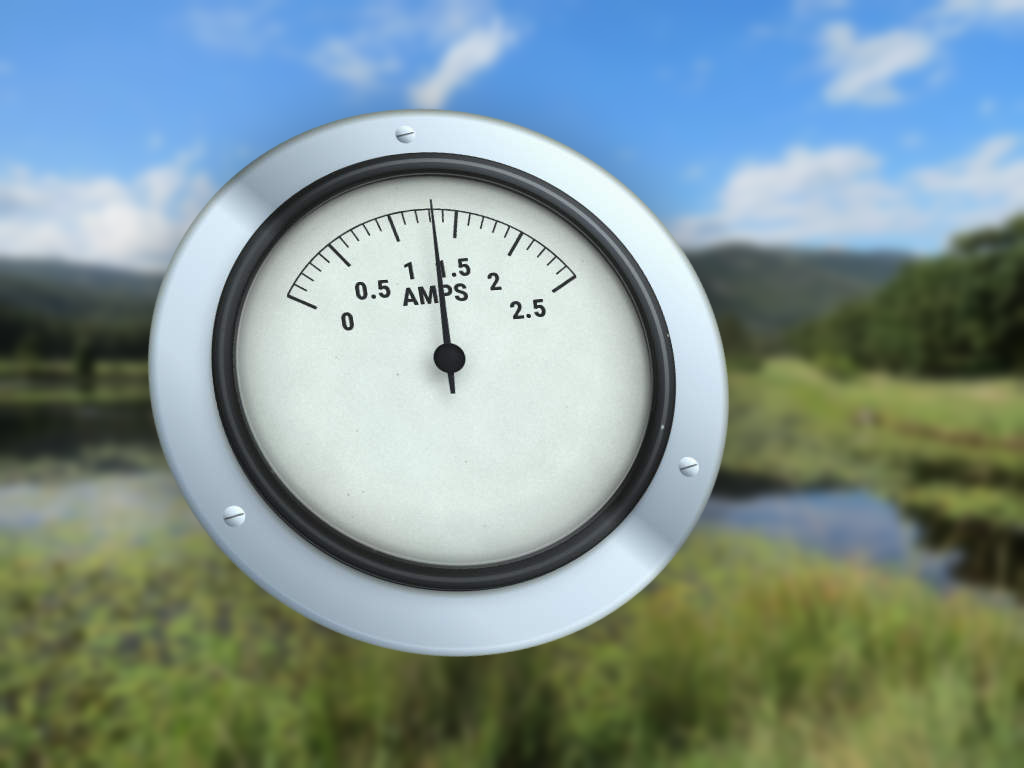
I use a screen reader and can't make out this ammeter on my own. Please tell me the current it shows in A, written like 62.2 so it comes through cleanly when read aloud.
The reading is 1.3
